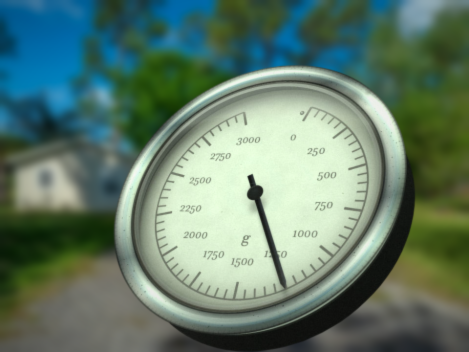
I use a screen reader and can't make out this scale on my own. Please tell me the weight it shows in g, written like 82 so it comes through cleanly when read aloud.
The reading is 1250
